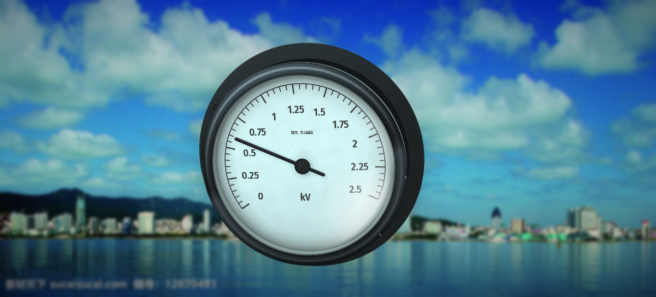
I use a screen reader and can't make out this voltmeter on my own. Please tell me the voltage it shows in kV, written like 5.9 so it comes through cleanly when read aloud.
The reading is 0.6
